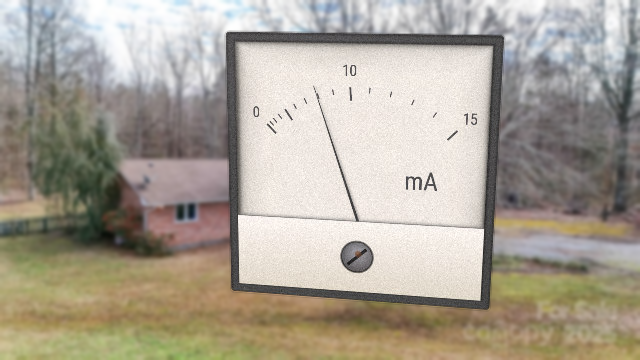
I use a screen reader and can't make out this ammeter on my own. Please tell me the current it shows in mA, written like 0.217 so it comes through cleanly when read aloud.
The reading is 8
